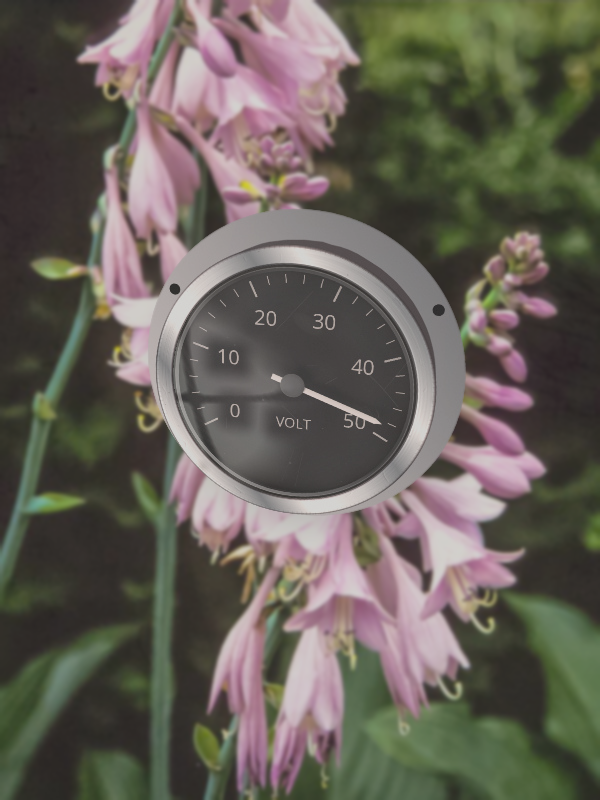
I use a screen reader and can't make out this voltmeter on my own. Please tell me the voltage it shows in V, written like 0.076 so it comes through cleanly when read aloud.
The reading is 48
